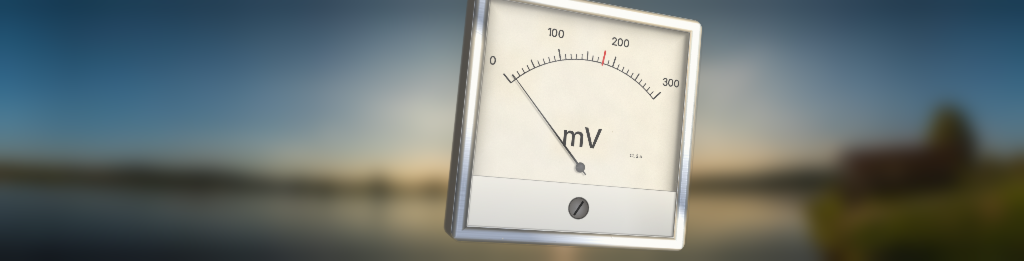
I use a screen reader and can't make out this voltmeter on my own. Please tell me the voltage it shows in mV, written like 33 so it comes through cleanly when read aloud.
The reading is 10
